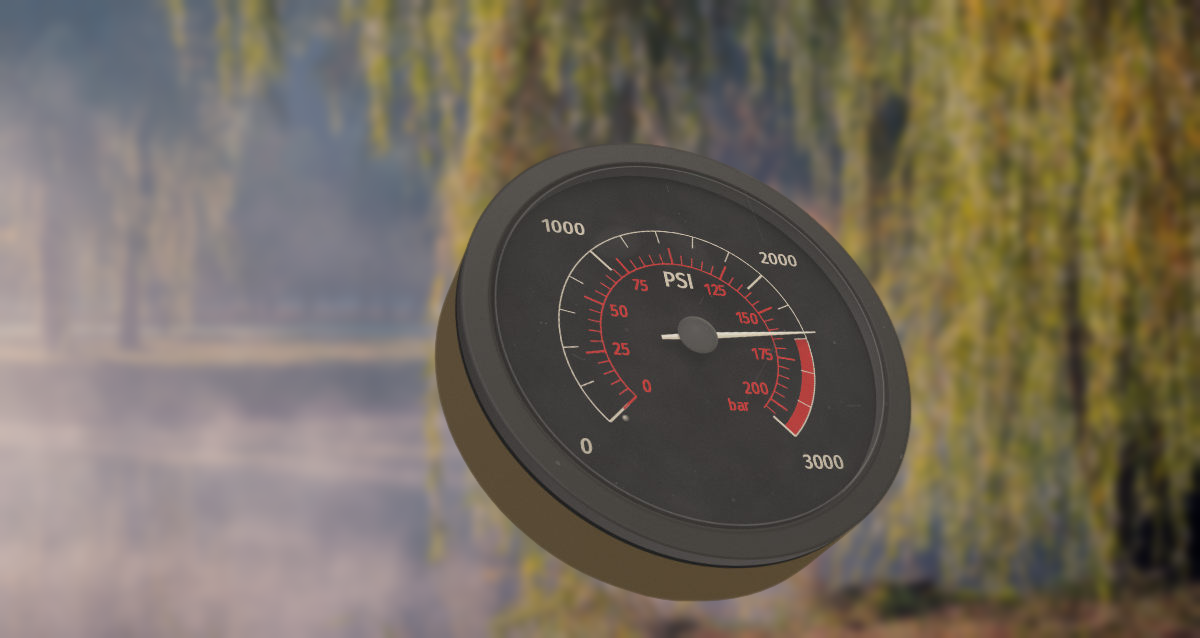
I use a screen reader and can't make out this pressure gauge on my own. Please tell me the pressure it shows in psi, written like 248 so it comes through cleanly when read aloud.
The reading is 2400
